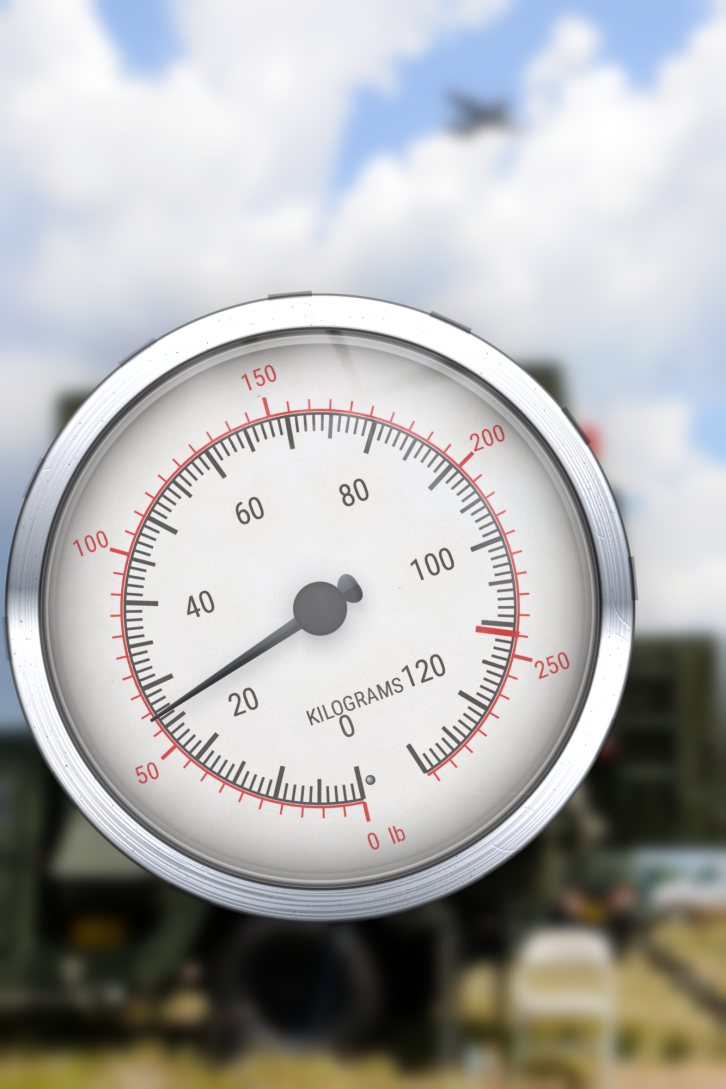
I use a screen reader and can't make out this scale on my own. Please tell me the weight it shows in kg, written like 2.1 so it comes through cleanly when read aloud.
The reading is 26.5
